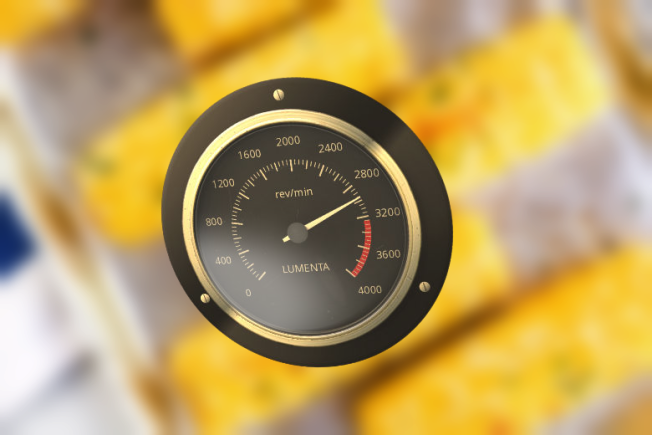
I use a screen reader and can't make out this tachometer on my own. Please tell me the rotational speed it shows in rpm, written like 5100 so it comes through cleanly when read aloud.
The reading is 2950
